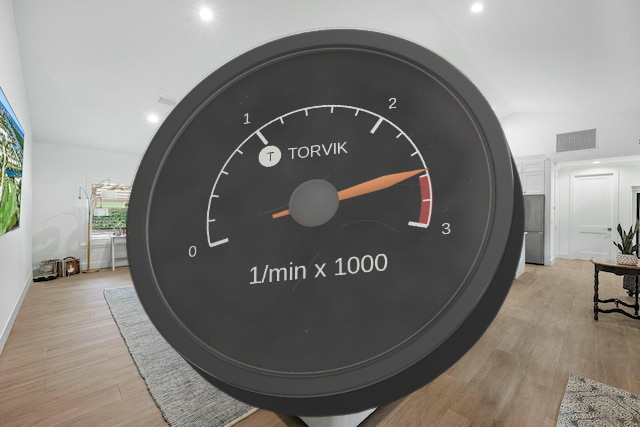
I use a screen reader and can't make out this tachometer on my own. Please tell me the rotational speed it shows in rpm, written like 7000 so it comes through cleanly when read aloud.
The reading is 2600
